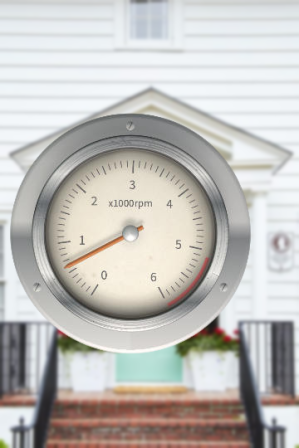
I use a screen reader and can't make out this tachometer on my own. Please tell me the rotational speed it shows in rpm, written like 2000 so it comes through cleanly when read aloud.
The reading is 600
